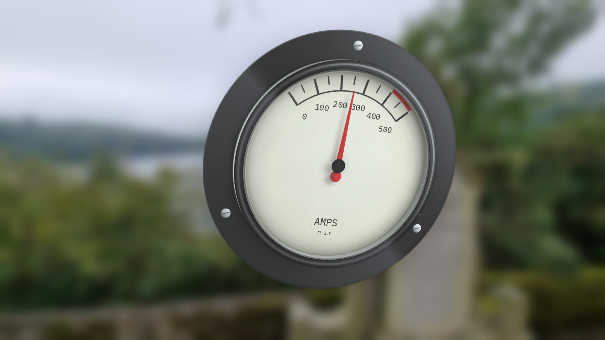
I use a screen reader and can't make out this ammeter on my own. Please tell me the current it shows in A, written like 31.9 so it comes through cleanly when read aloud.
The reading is 250
